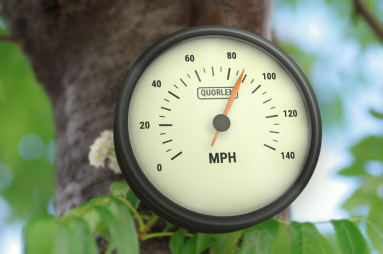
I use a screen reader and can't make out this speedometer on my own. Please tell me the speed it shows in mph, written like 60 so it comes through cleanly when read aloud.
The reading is 87.5
